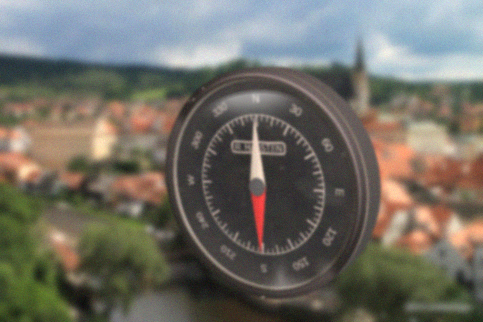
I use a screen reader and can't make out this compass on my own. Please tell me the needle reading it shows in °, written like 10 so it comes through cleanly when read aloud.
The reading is 180
